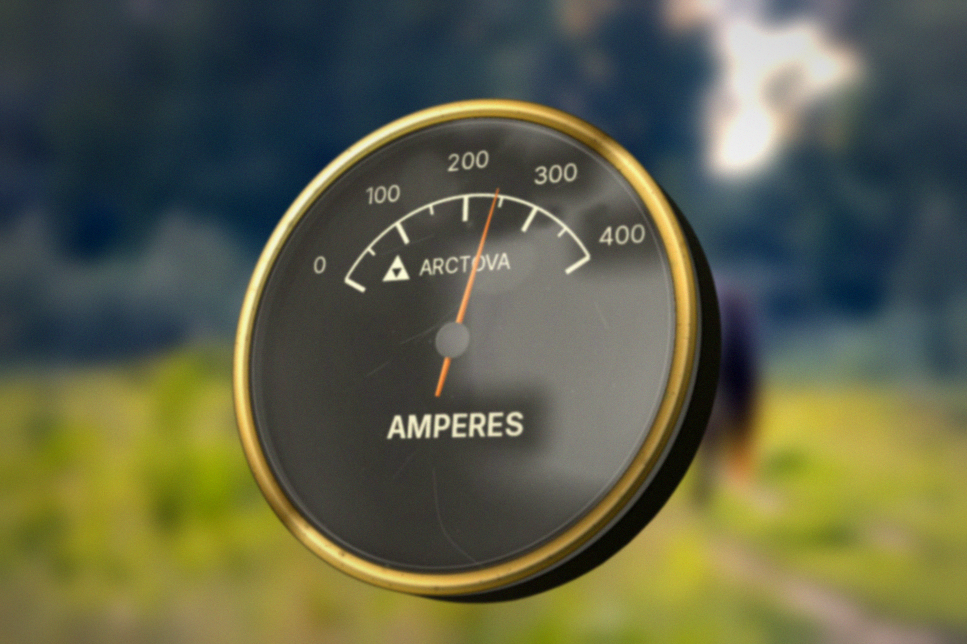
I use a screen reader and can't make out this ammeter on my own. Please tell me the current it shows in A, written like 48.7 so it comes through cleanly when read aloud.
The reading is 250
